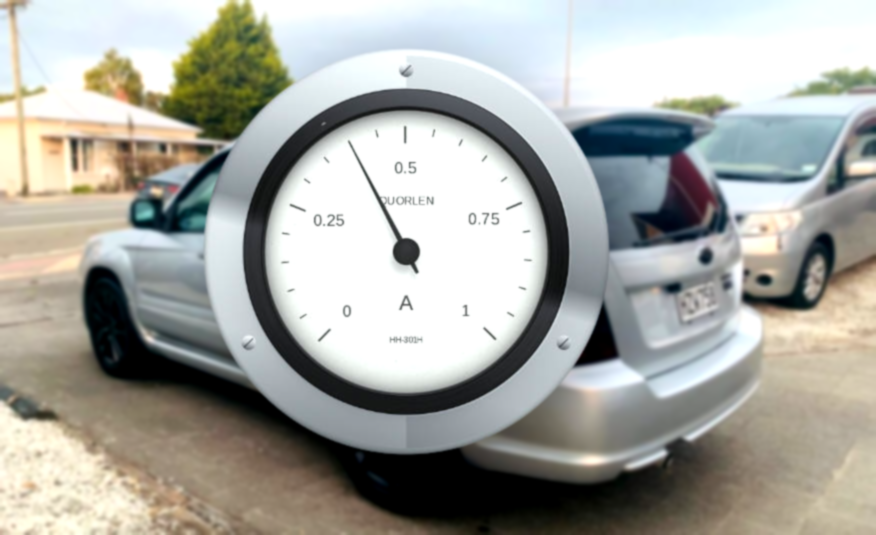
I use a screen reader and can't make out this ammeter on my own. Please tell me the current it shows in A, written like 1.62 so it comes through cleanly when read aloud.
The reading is 0.4
